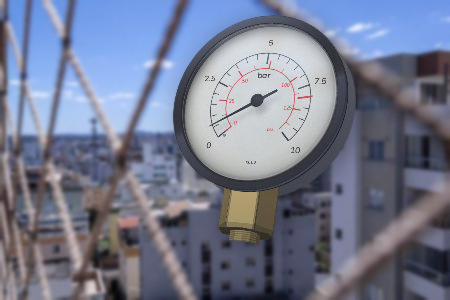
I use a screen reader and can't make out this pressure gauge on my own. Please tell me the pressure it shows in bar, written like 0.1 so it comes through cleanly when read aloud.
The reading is 0.5
